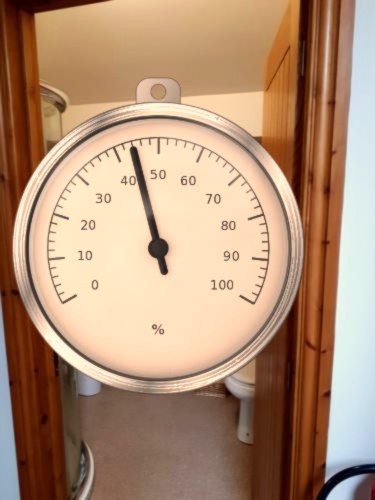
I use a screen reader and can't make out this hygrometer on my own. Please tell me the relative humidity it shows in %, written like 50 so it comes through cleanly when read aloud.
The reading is 44
